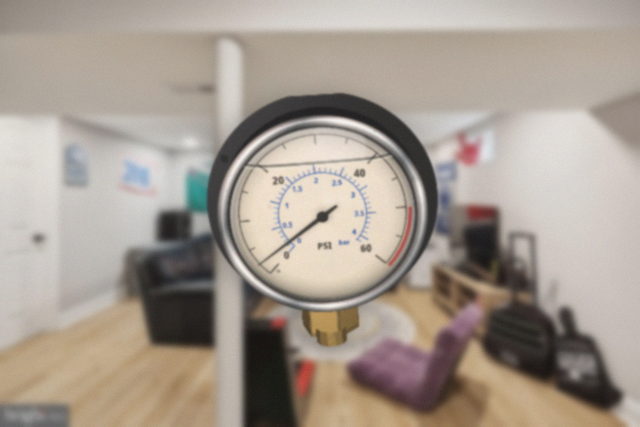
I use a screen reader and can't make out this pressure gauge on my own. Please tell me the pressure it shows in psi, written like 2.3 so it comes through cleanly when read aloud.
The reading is 2.5
